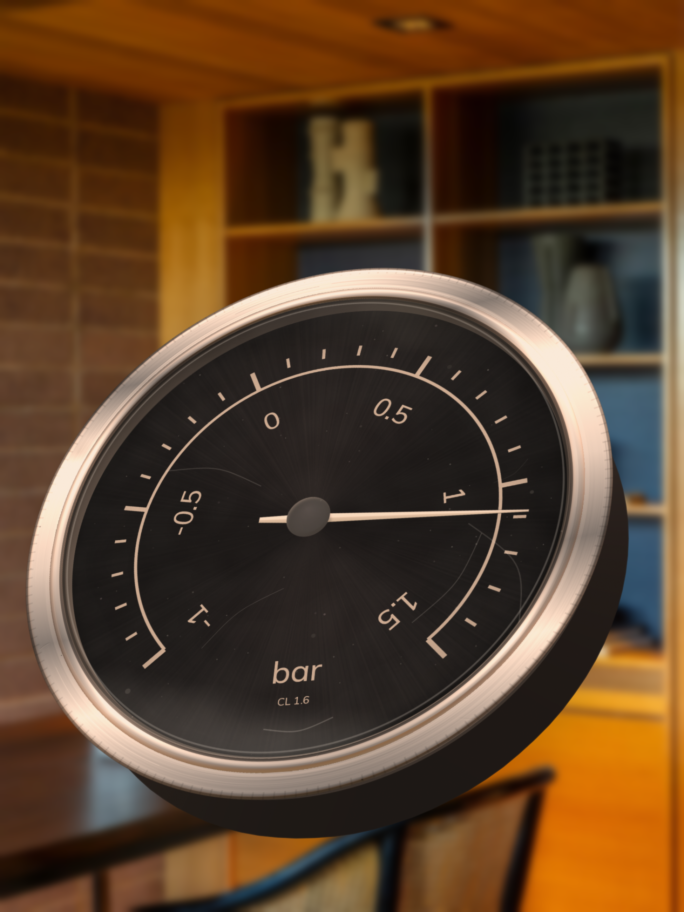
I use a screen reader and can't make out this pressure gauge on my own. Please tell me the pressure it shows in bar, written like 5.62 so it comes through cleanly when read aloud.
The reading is 1.1
